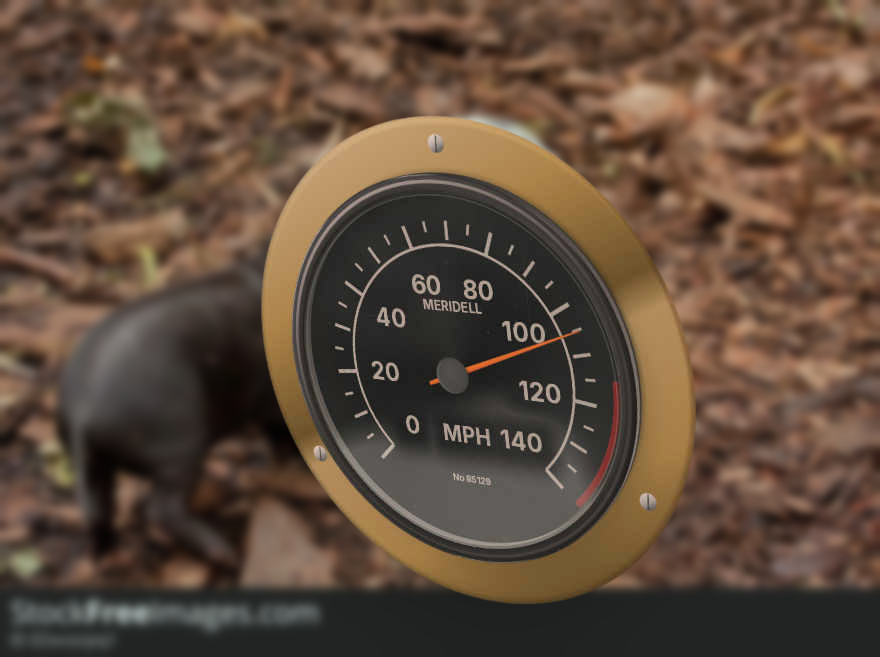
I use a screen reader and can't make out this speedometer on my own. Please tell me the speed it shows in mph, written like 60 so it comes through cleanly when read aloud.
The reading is 105
